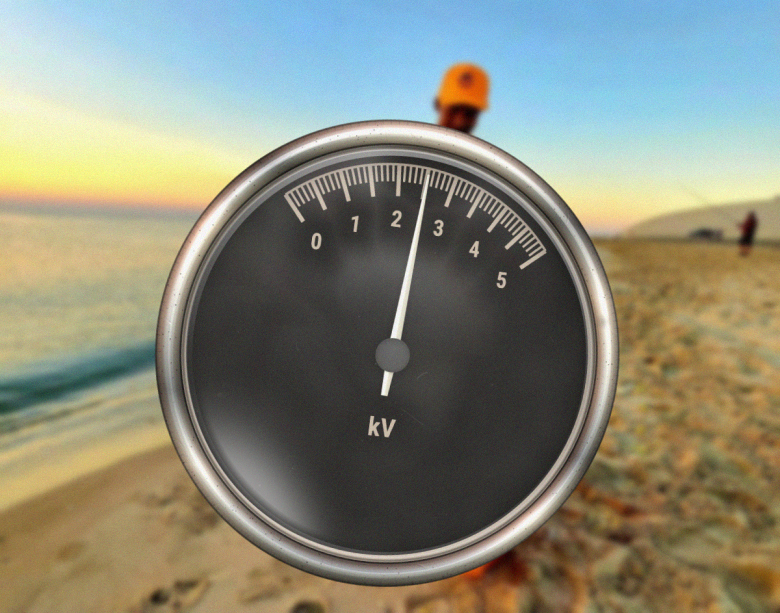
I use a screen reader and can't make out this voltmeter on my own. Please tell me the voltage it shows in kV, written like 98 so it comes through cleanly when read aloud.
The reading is 2.5
